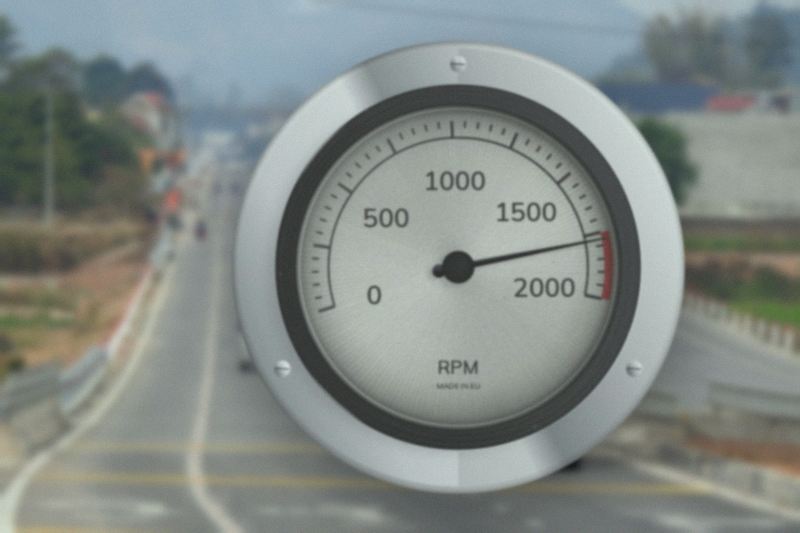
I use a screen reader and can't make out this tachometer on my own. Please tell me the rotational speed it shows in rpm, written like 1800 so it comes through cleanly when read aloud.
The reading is 1775
